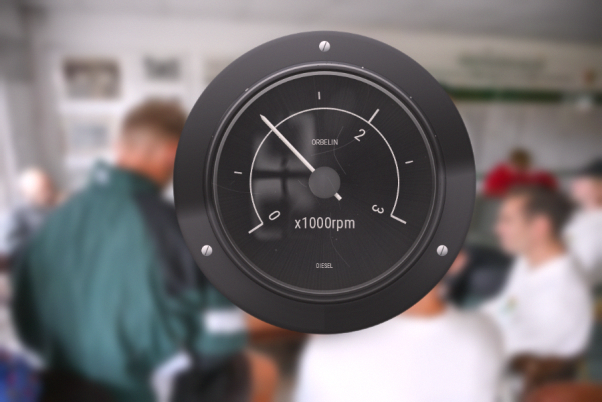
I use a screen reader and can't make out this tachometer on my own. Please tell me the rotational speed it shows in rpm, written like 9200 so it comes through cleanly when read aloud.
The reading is 1000
